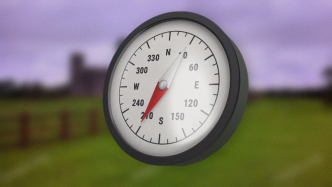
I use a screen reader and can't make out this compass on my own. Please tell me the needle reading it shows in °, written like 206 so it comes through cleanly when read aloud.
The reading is 210
